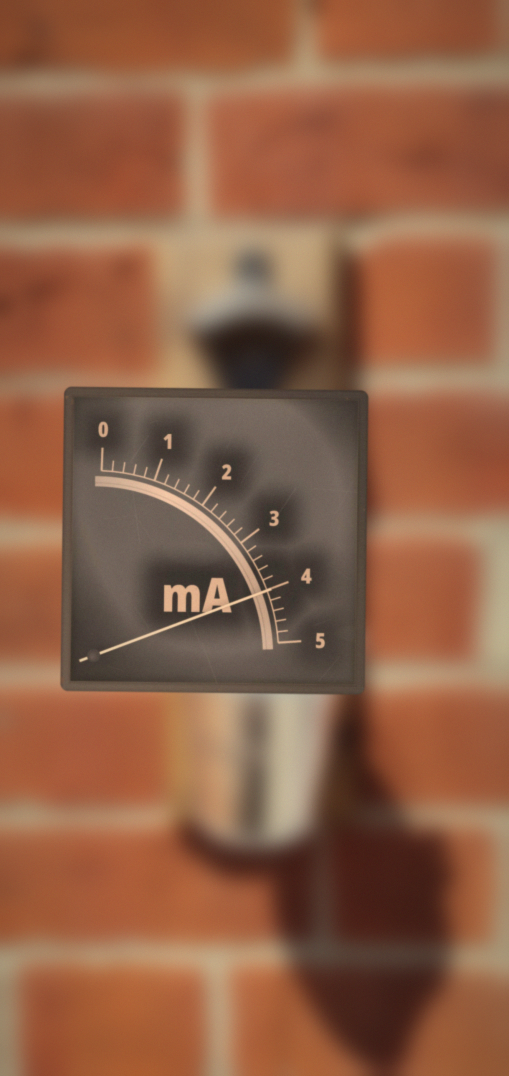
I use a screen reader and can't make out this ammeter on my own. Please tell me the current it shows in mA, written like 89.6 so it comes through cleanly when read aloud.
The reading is 4
